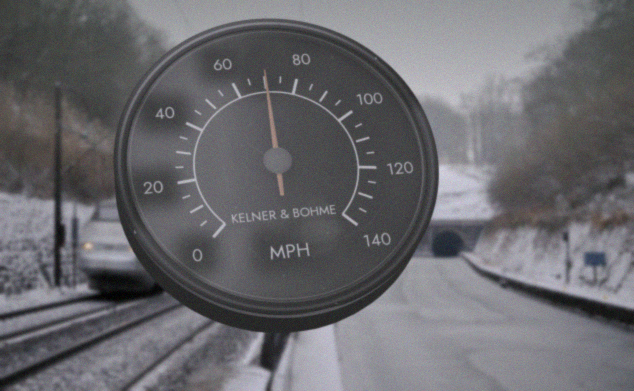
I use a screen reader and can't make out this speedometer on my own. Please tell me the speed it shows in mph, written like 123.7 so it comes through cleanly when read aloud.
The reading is 70
